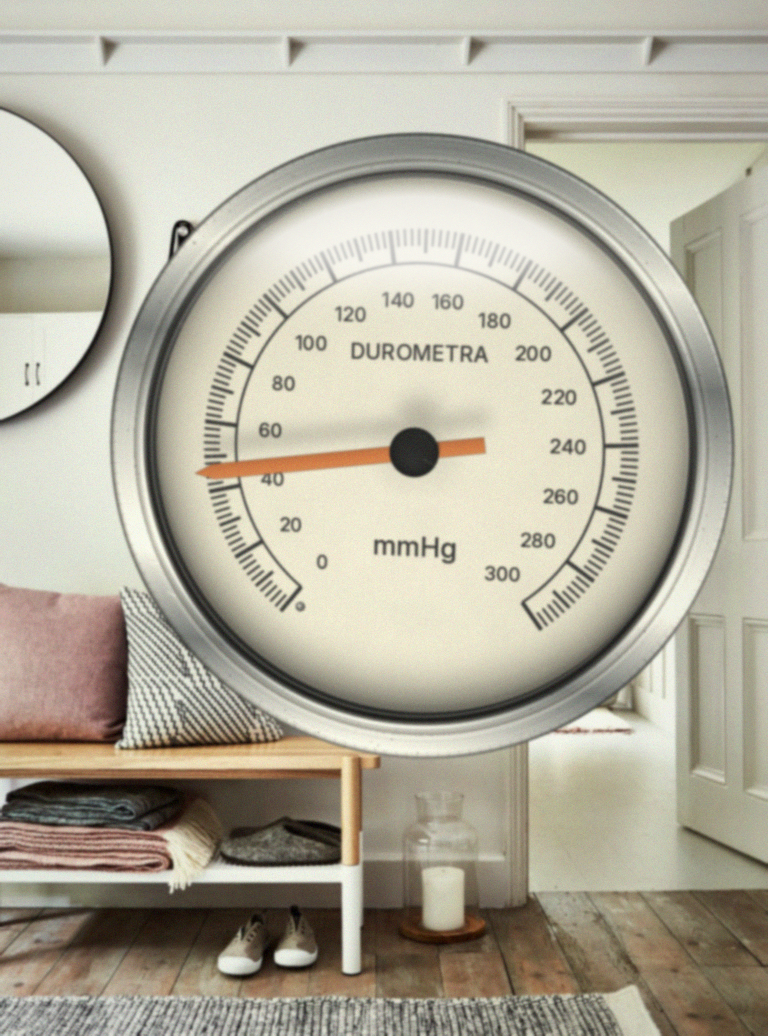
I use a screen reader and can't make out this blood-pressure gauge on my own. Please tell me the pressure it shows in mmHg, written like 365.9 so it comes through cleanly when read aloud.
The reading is 46
